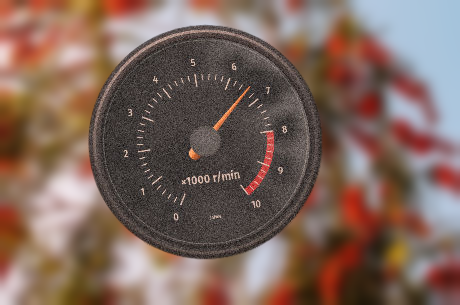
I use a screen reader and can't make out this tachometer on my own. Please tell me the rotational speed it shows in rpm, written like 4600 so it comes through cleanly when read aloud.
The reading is 6600
